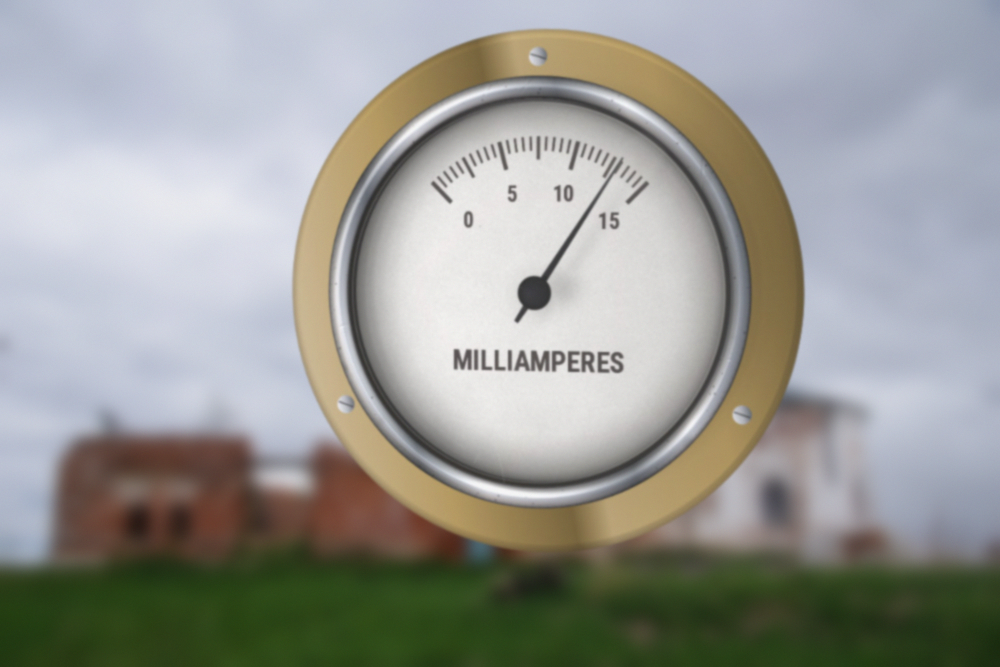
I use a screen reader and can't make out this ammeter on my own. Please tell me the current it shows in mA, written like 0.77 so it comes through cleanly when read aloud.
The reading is 13
